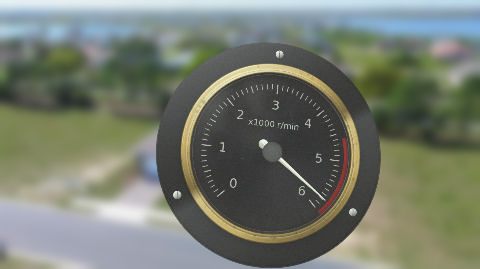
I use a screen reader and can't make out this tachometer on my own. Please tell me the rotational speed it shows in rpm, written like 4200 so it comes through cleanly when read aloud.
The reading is 5800
